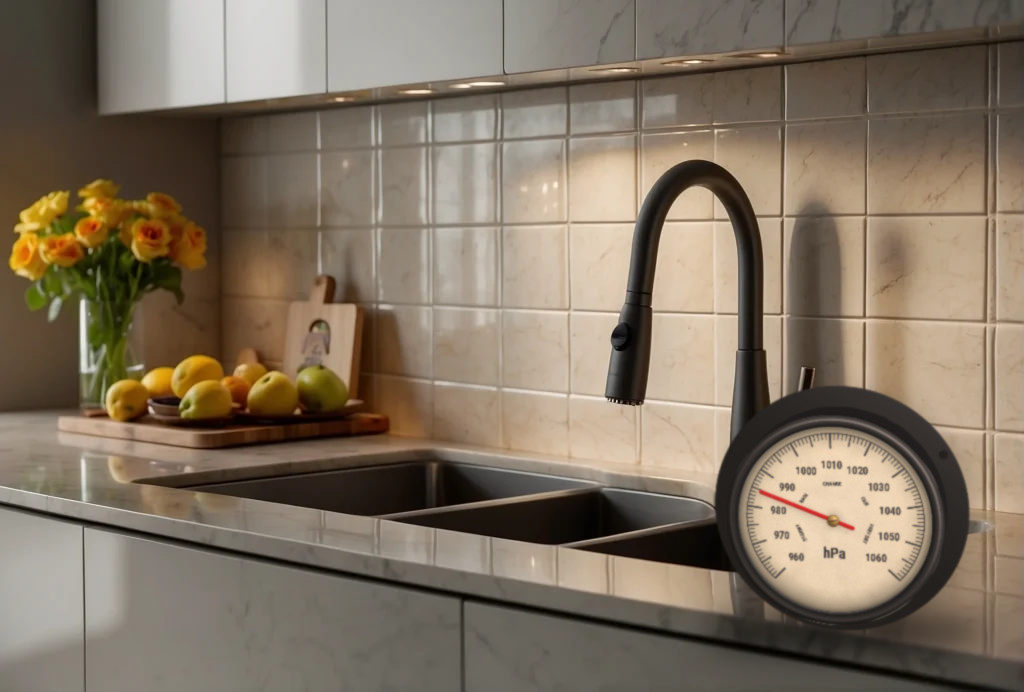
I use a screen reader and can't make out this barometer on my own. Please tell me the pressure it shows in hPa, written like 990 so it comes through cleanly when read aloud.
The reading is 985
